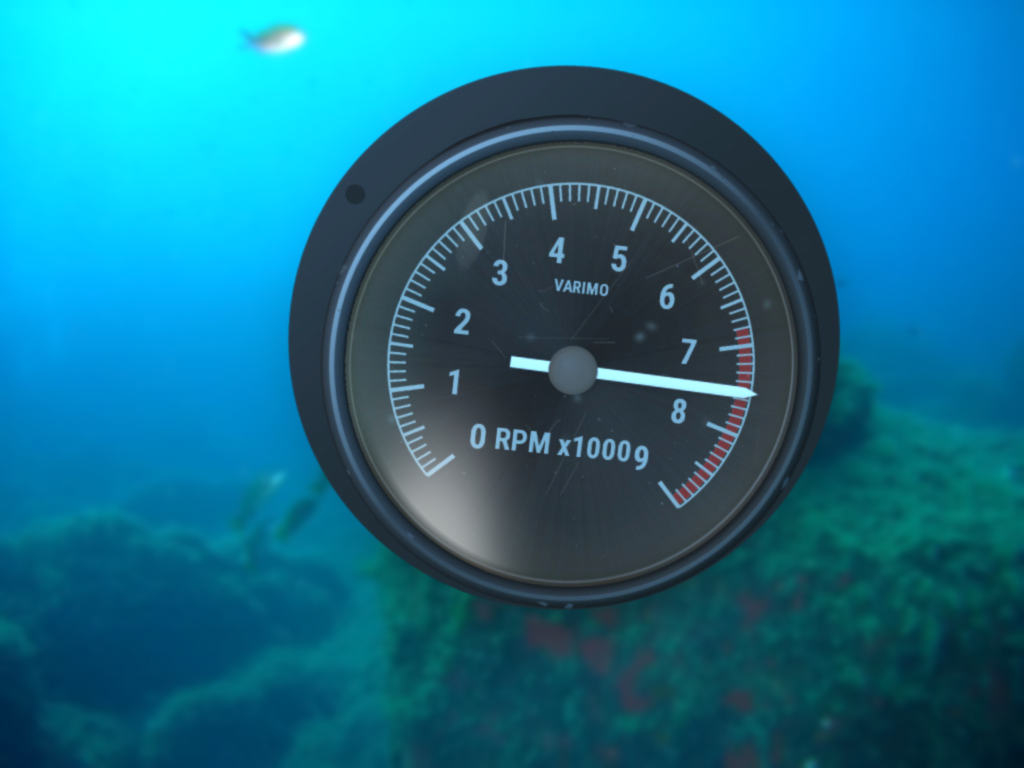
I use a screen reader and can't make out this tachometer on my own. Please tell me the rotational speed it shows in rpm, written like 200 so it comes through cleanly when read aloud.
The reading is 7500
